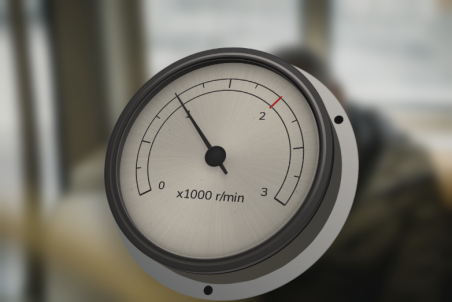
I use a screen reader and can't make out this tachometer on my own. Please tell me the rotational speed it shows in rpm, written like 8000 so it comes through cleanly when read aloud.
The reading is 1000
